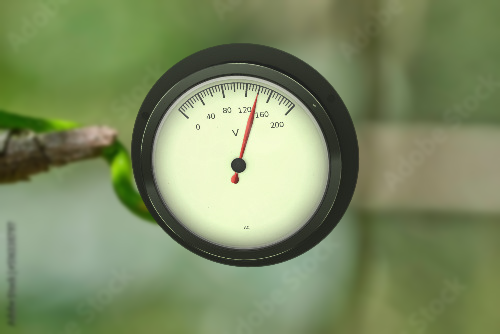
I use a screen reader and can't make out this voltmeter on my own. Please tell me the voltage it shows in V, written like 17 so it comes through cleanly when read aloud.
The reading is 140
